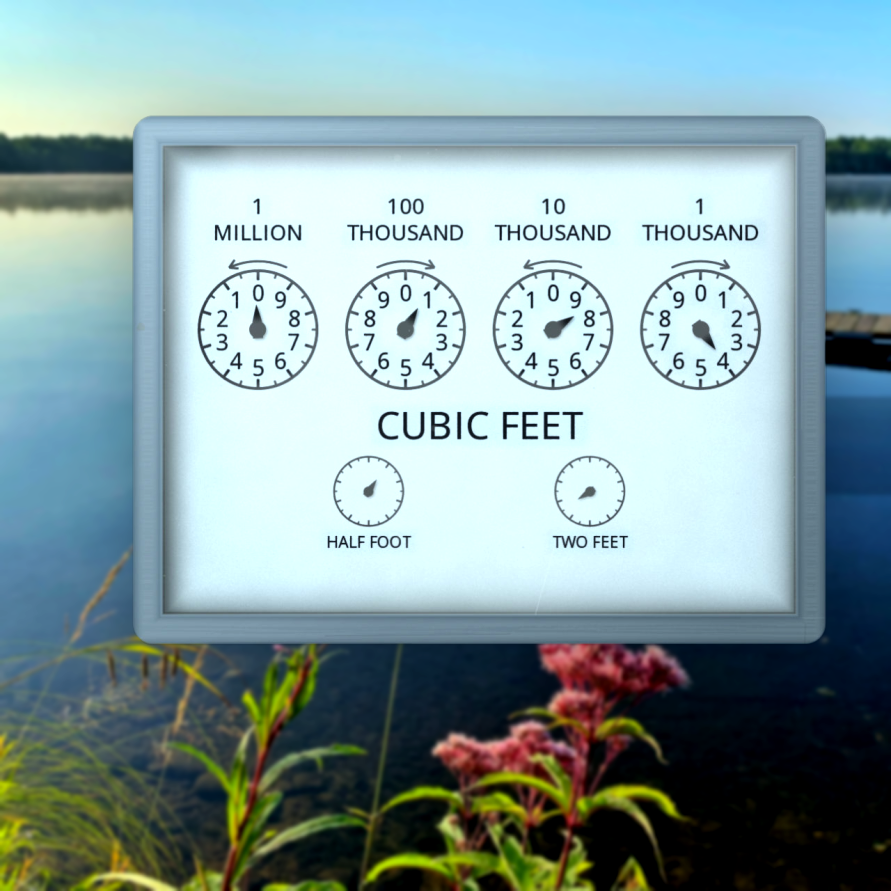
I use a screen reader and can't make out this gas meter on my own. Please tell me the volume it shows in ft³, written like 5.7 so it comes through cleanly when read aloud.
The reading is 8400
